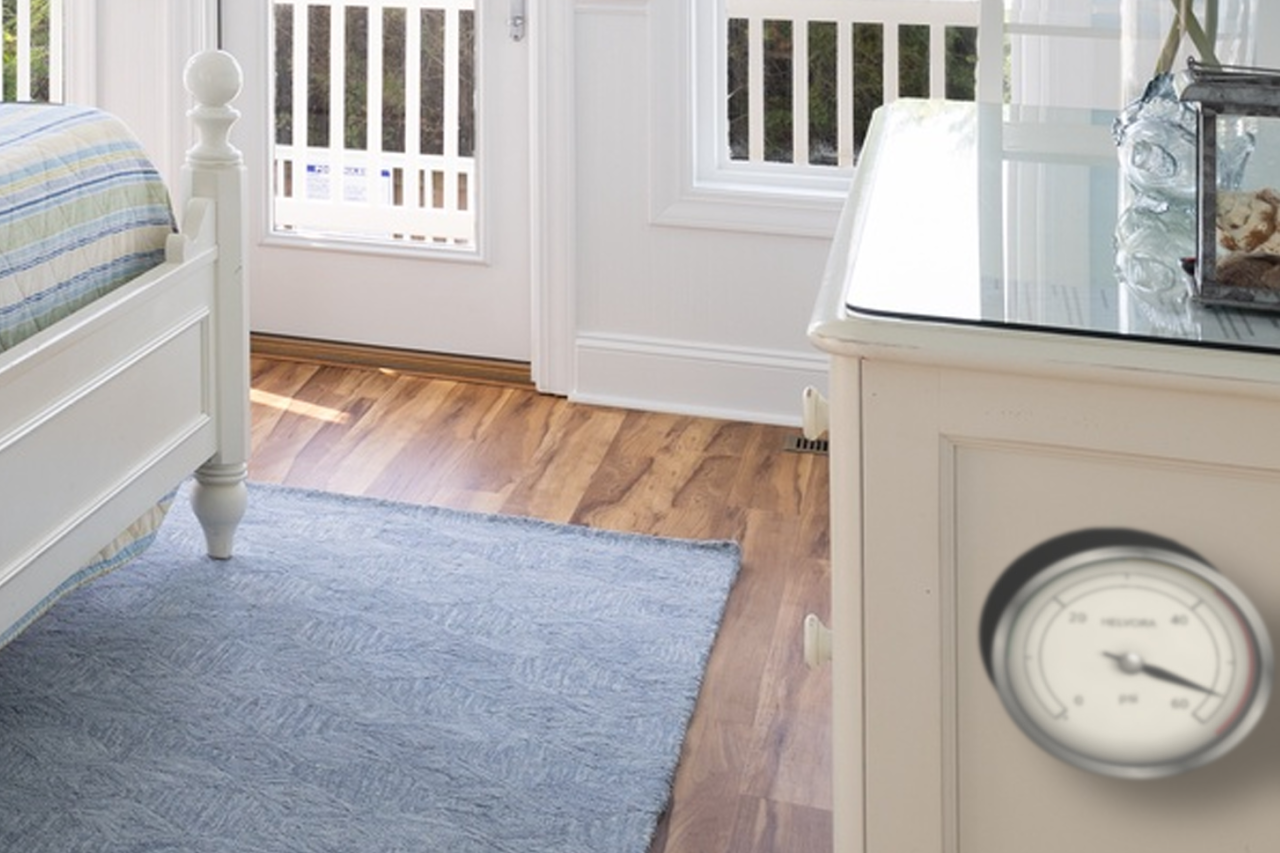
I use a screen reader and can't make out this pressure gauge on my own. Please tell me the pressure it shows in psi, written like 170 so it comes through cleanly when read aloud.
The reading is 55
